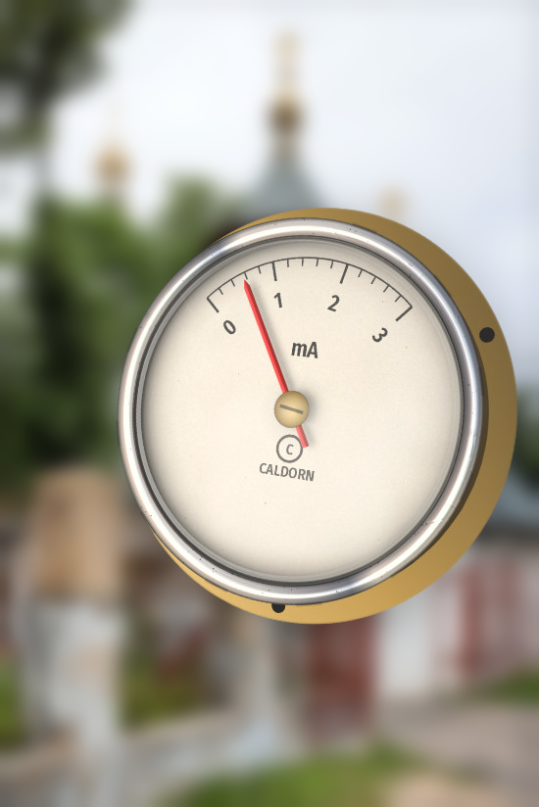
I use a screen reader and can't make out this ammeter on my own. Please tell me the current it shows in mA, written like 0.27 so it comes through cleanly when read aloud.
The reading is 0.6
